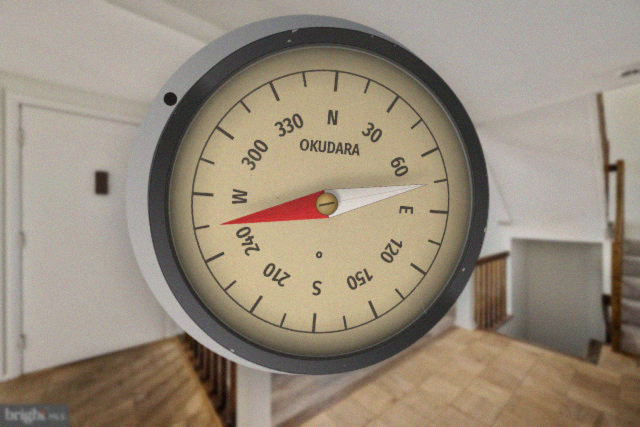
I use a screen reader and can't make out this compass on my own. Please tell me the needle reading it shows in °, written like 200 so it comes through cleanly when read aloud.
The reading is 255
